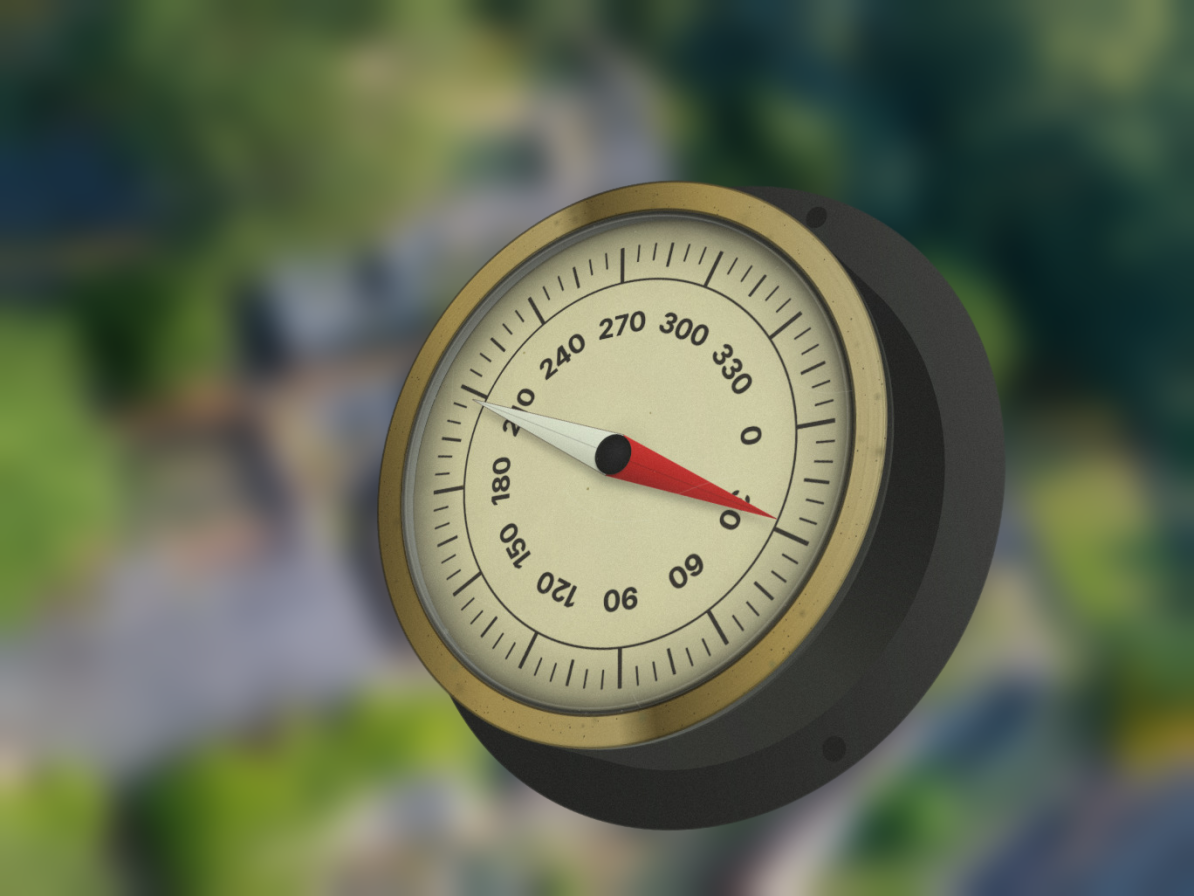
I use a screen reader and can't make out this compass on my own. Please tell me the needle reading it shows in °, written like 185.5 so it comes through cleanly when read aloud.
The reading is 27.5
